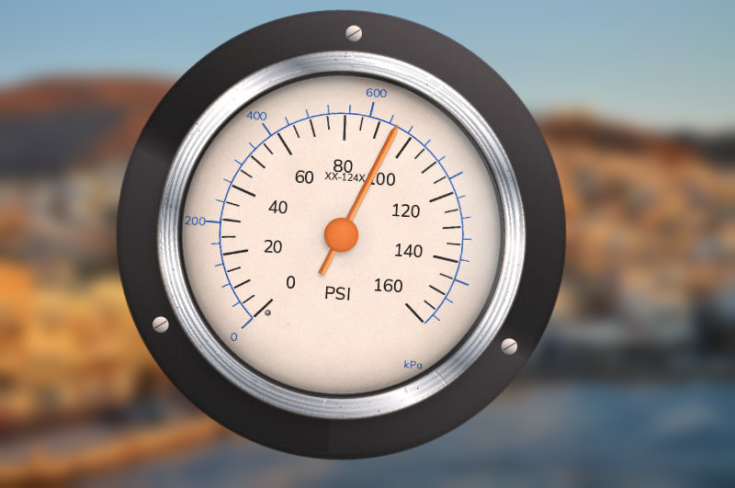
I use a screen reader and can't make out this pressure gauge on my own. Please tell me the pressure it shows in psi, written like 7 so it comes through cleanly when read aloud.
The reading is 95
